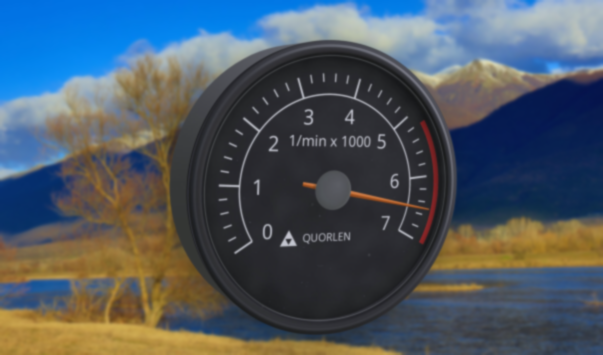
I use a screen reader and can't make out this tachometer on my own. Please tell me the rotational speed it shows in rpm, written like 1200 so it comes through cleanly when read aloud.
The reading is 6500
